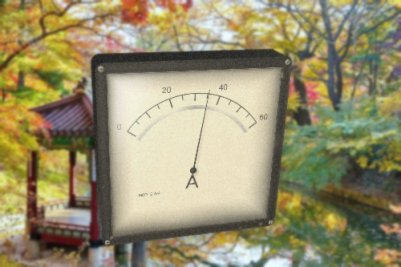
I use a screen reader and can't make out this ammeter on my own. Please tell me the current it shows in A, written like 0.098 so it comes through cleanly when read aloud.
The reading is 35
